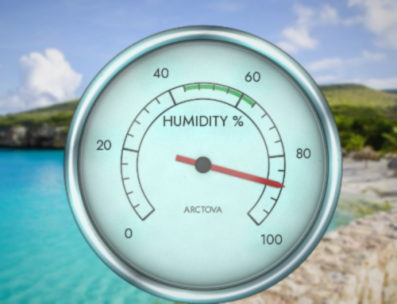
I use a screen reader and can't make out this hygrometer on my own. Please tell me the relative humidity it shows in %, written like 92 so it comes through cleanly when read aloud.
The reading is 88
